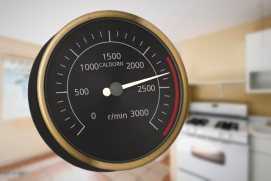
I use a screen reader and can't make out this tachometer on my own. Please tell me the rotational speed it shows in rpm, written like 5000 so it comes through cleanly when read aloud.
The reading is 2350
